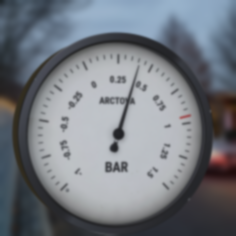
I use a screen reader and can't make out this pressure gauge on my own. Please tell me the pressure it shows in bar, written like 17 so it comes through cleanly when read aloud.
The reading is 0.4
